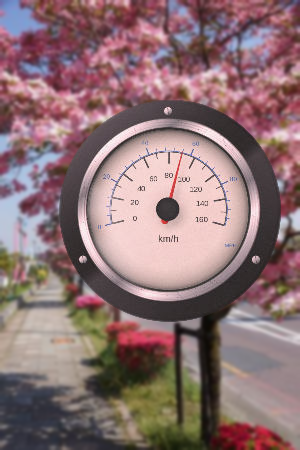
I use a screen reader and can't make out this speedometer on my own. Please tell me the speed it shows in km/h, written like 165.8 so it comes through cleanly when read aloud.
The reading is 90
